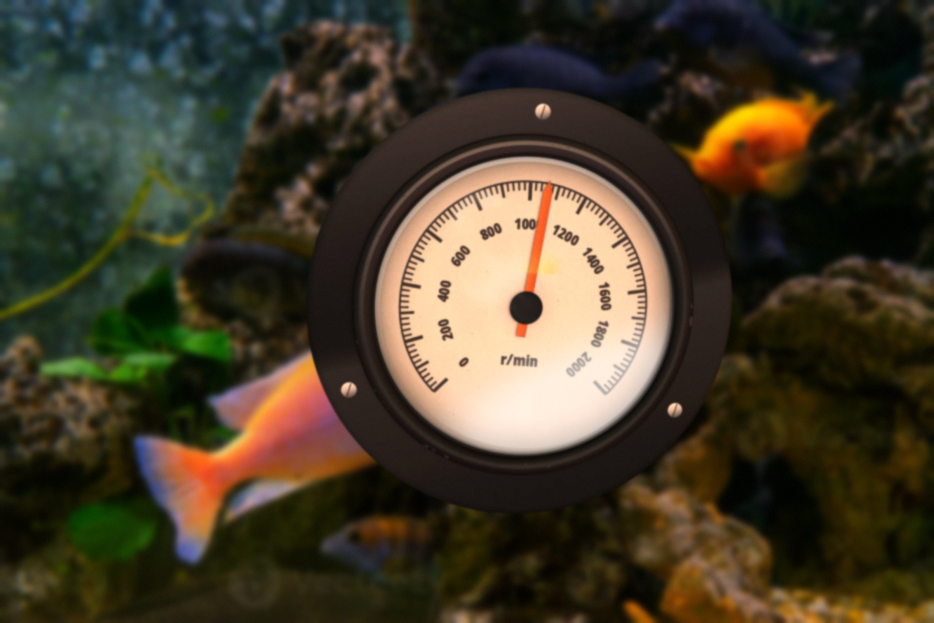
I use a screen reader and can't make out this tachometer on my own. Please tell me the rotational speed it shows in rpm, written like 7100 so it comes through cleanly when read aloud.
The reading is 1060
